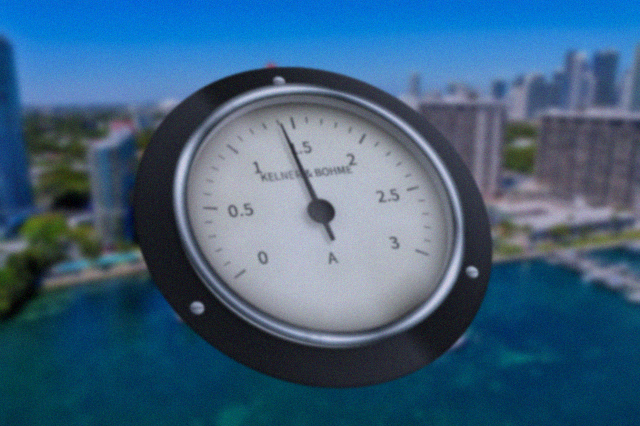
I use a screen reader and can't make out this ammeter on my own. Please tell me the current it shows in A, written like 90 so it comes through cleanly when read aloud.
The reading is 1.4
